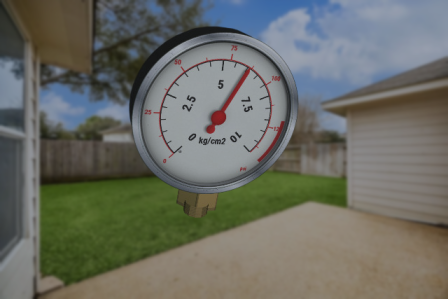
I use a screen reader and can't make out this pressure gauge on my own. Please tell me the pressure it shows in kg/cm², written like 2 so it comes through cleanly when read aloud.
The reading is 6
